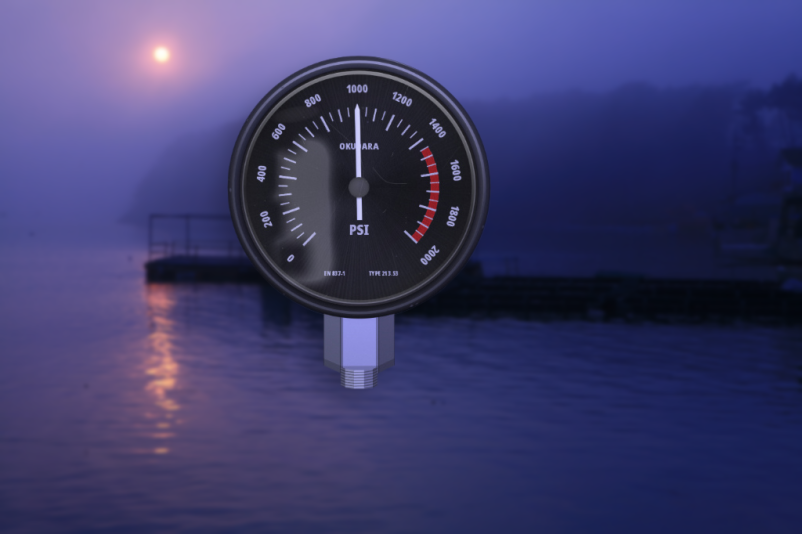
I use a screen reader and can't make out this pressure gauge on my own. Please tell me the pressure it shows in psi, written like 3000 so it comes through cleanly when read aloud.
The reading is 1000
